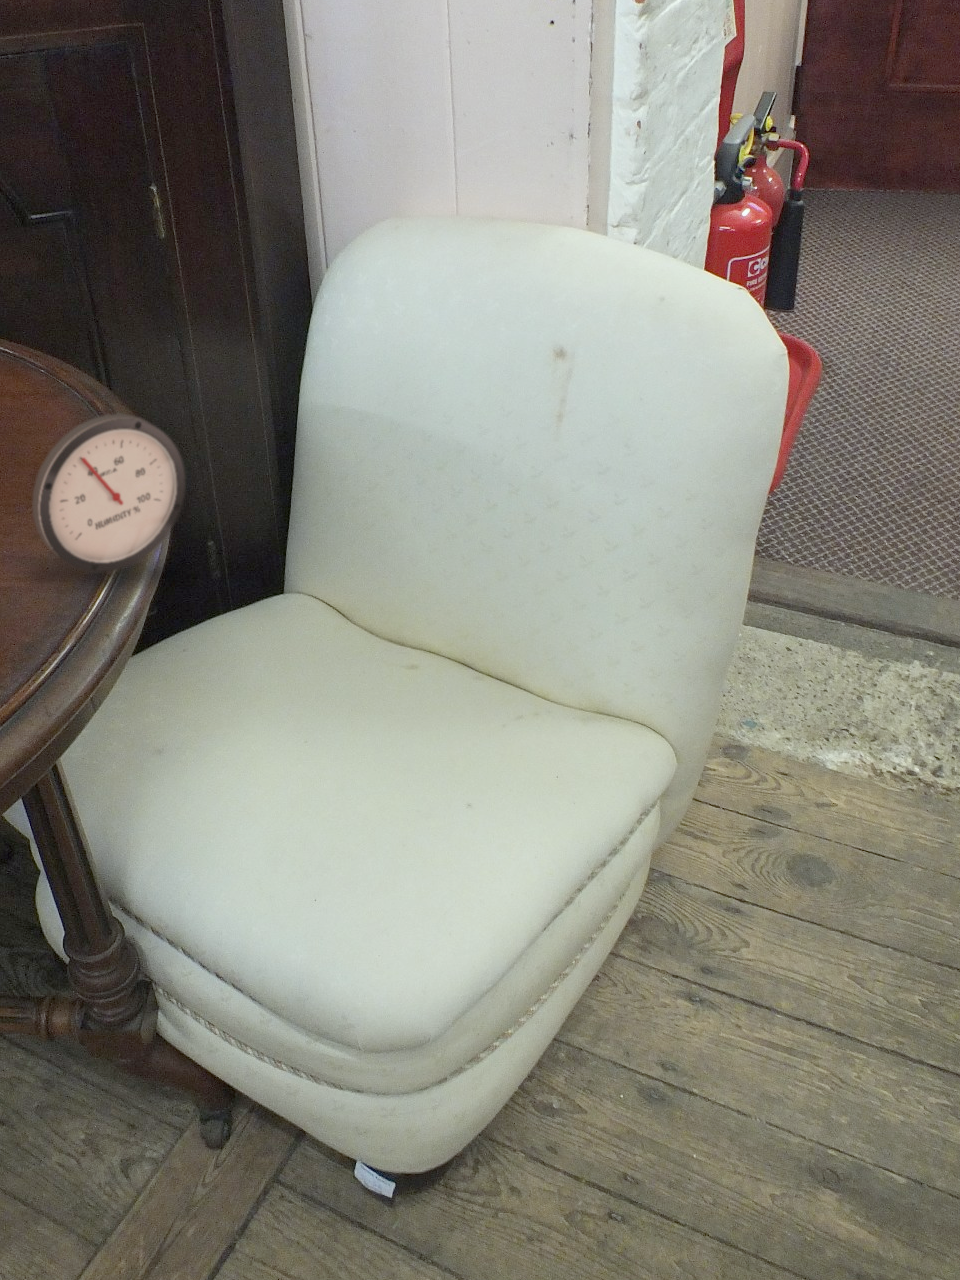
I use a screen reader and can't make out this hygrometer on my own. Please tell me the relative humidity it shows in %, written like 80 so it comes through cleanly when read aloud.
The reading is 40
